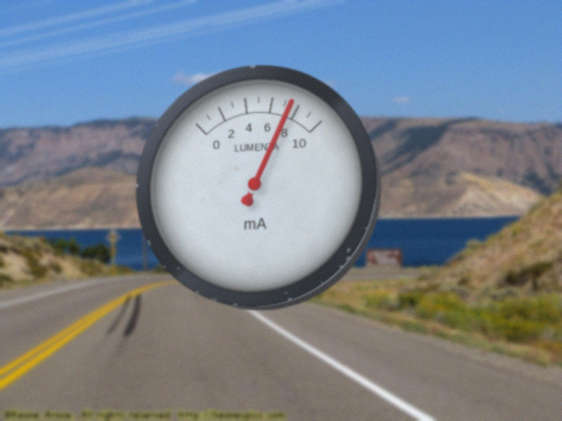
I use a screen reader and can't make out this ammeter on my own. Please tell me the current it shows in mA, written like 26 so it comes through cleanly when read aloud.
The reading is 7.5
